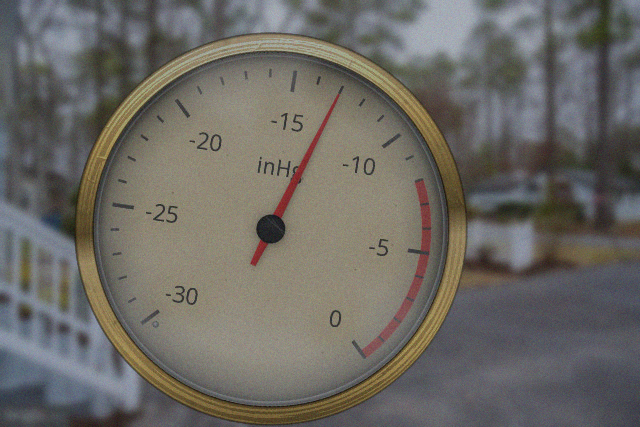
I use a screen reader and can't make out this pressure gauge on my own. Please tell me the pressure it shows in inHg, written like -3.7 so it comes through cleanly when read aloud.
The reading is -13
